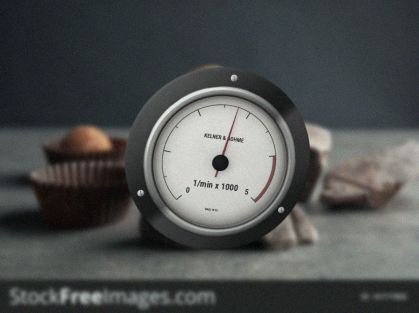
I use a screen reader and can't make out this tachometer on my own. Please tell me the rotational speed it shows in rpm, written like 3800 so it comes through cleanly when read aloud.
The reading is 2750
